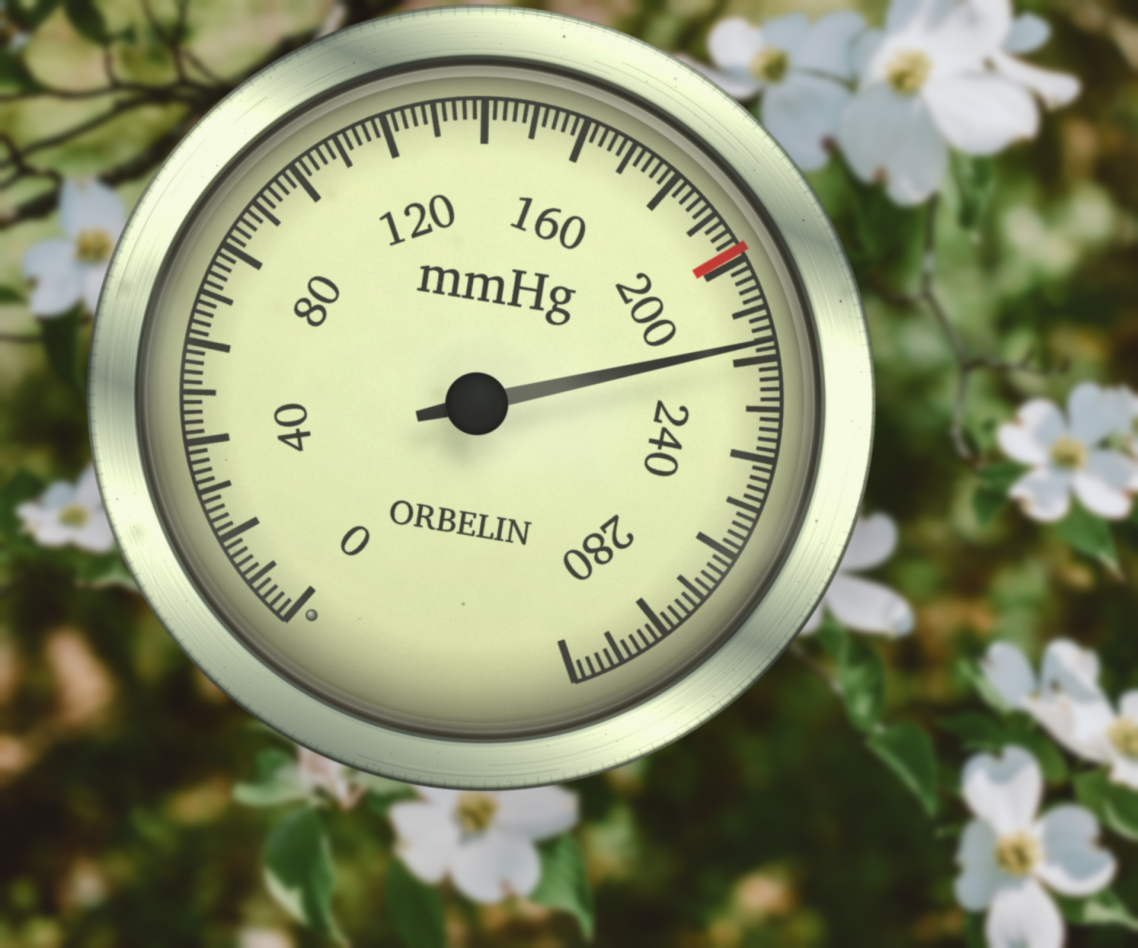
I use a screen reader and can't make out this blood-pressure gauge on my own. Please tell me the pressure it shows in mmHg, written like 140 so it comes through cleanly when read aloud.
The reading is 216
